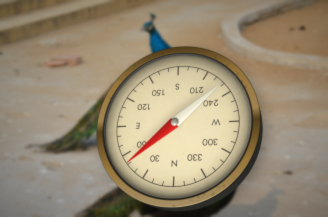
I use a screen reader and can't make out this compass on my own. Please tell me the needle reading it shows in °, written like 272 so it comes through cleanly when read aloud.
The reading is 50
